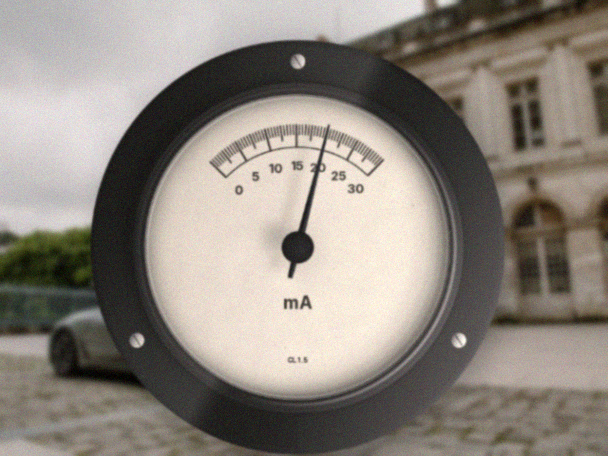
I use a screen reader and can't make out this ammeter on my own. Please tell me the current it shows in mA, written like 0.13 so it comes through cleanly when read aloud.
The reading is 20
